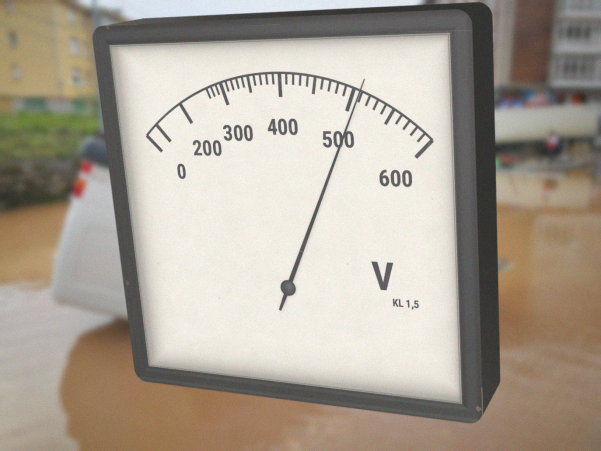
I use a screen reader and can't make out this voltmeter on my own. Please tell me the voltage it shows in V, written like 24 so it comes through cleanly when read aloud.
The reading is 510
